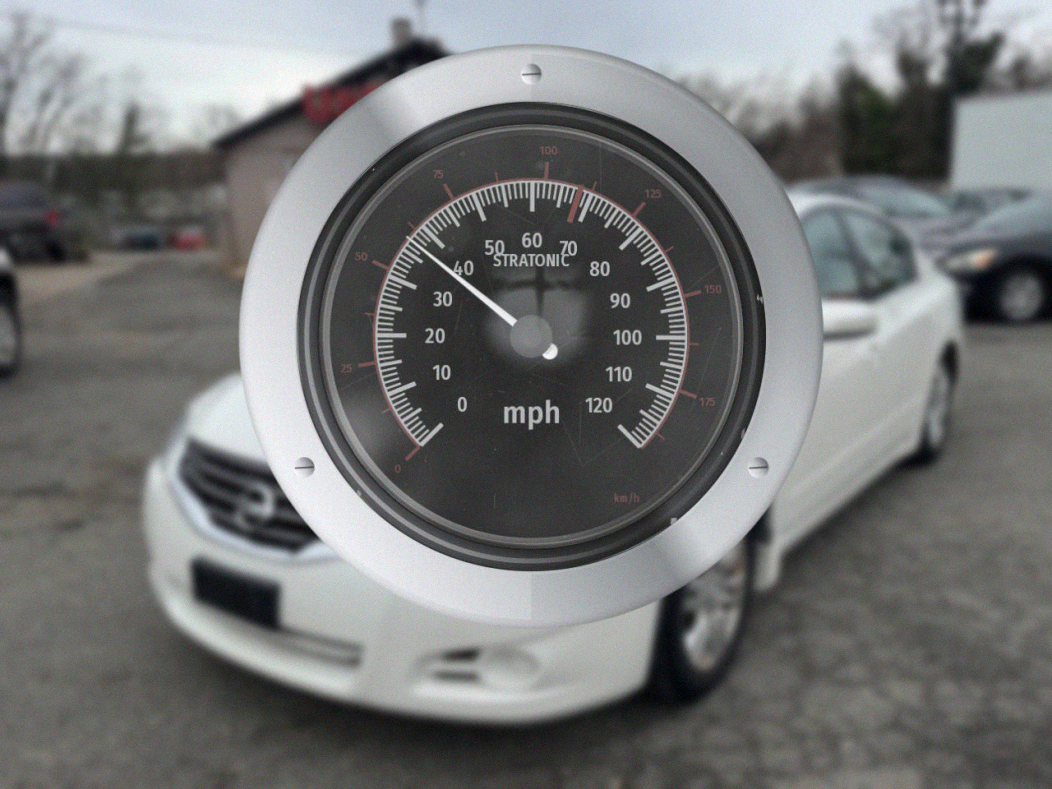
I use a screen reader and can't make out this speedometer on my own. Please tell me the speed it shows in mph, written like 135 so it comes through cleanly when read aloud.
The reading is 37
